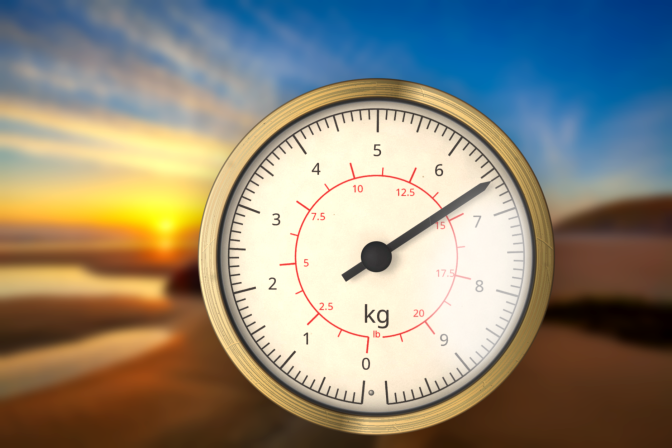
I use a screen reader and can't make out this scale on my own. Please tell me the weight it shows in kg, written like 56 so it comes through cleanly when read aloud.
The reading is 6.6
